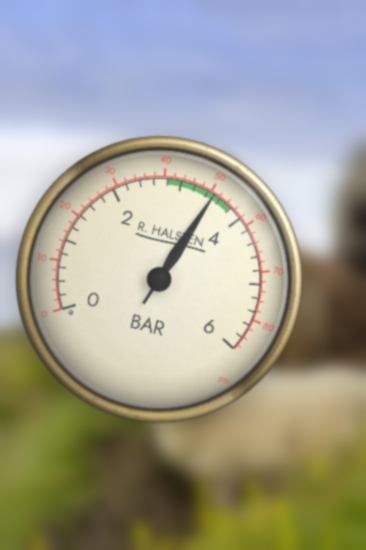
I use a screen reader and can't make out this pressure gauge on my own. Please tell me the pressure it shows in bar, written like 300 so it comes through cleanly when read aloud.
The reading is 3.5
